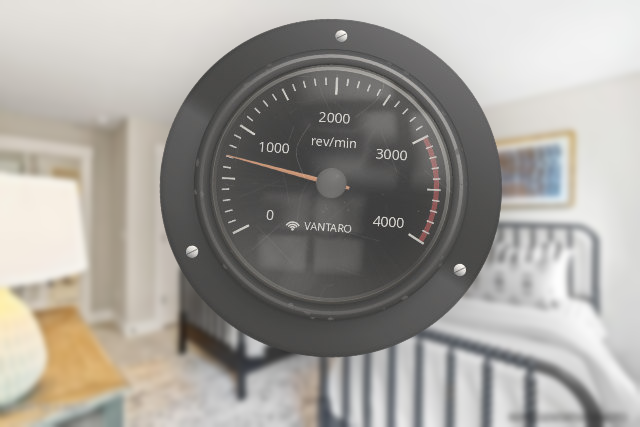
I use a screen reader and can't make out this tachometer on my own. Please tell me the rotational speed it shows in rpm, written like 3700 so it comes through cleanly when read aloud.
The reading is 700
